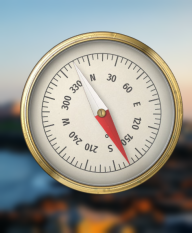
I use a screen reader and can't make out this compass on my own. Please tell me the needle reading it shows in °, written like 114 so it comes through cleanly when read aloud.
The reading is 165
